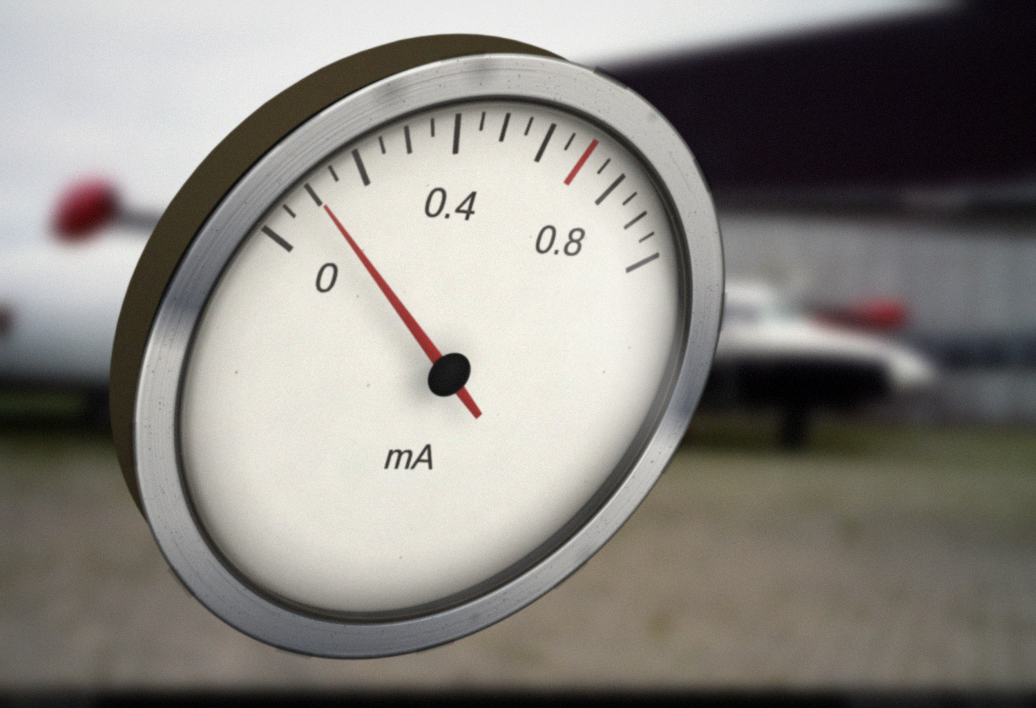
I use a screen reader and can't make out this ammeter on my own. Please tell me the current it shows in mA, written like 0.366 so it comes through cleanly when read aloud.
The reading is 0.1
